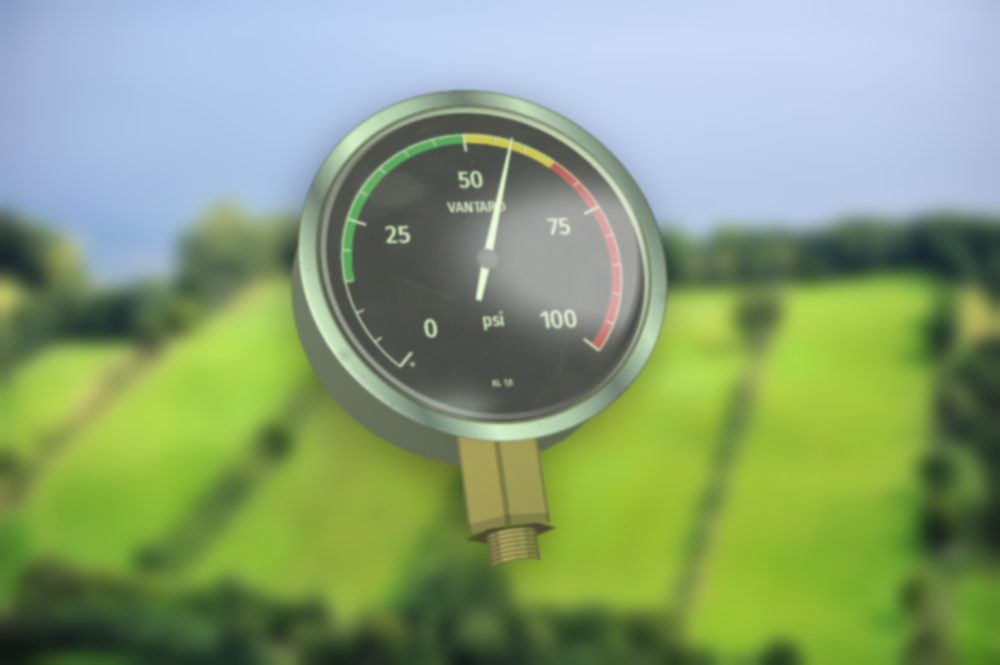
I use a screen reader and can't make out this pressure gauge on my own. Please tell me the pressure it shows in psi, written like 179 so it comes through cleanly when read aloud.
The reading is 57.5
